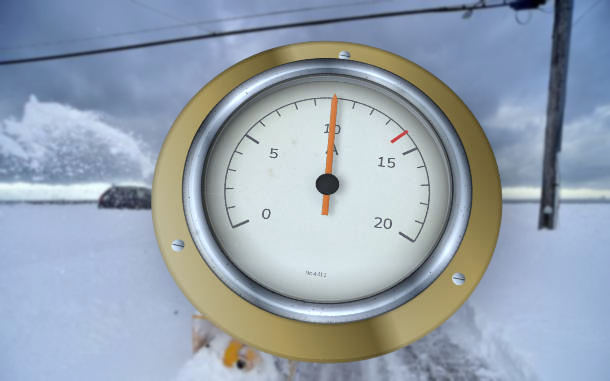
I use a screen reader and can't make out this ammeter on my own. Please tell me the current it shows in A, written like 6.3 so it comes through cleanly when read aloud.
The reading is 10
